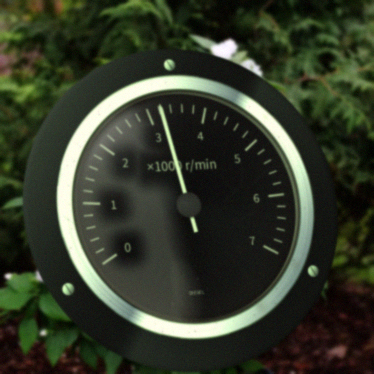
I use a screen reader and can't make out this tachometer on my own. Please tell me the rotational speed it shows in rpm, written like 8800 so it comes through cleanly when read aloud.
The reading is 3200
